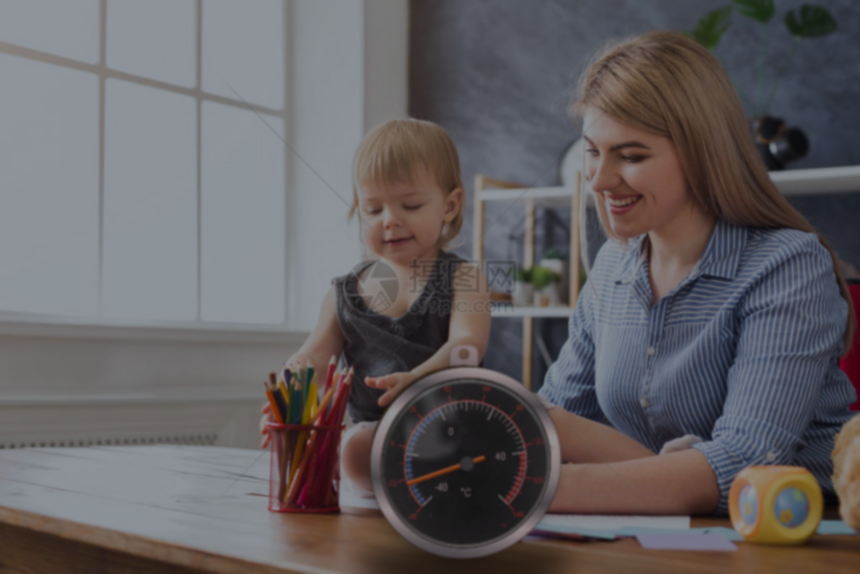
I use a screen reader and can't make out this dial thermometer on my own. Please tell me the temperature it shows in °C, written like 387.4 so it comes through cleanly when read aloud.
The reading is -30
